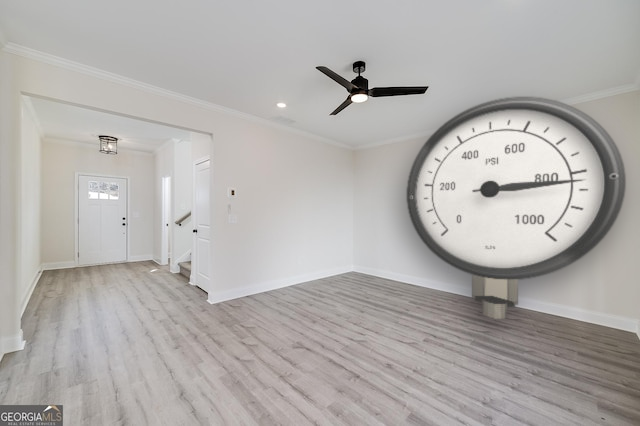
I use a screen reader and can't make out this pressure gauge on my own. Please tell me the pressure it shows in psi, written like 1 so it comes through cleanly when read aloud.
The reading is 825
